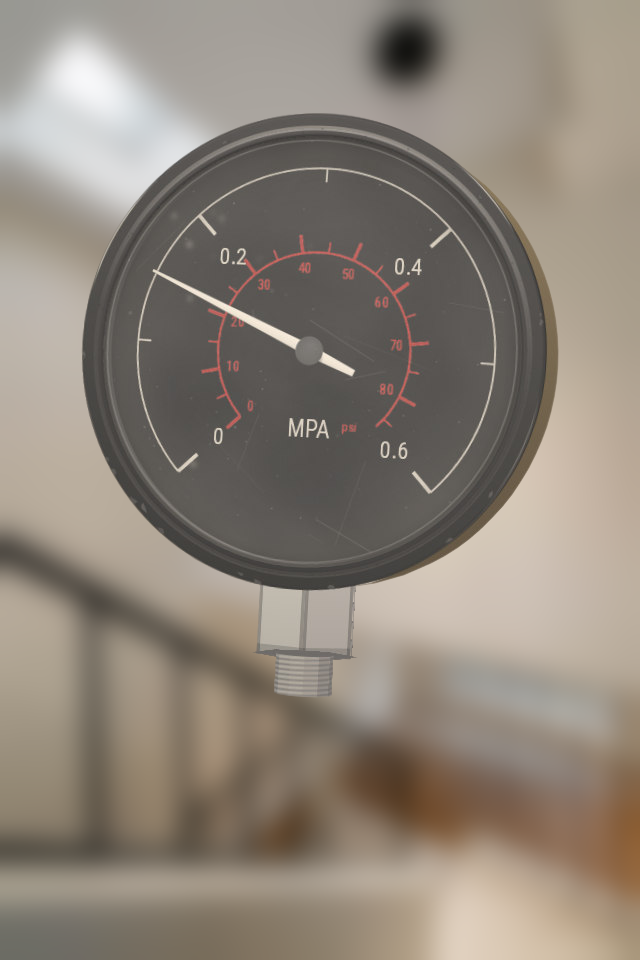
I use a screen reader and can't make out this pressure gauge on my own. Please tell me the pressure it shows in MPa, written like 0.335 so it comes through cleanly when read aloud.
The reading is 0.15
